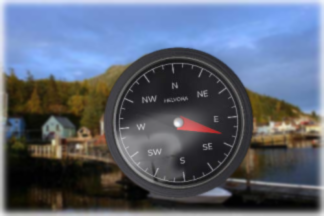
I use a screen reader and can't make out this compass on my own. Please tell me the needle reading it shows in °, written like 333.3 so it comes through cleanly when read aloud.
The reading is 110
